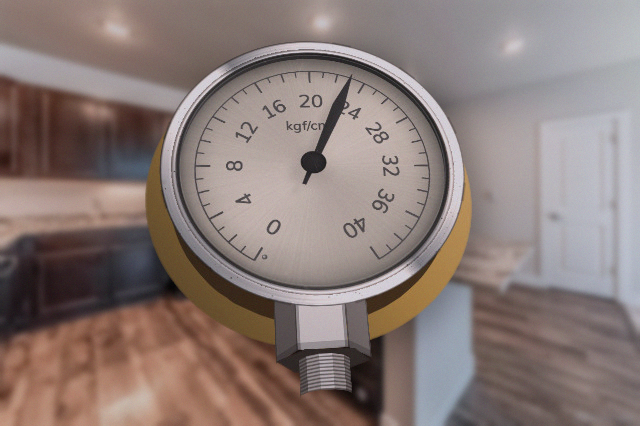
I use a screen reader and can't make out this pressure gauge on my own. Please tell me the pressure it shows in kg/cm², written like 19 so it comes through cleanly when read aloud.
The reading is 23
